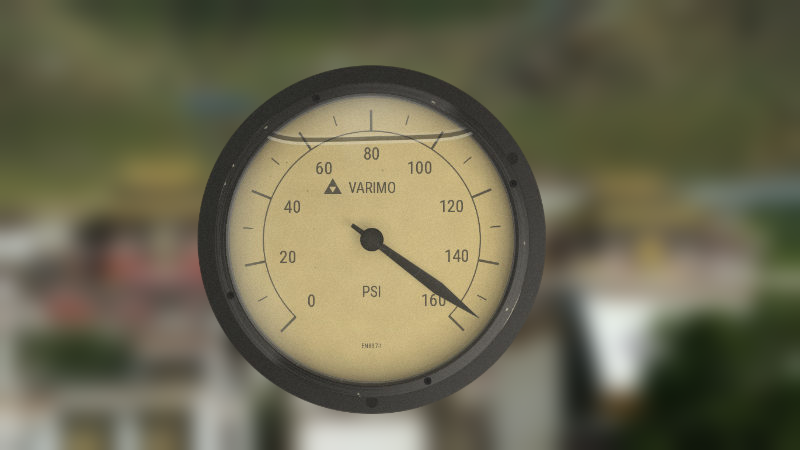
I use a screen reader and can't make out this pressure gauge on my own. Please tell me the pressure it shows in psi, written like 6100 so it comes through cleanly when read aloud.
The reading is 155
